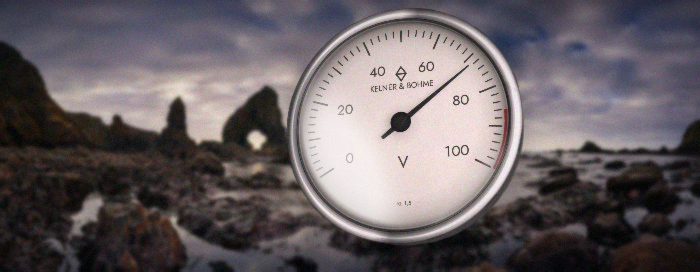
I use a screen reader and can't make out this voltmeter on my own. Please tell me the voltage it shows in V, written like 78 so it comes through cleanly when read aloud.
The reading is 72
